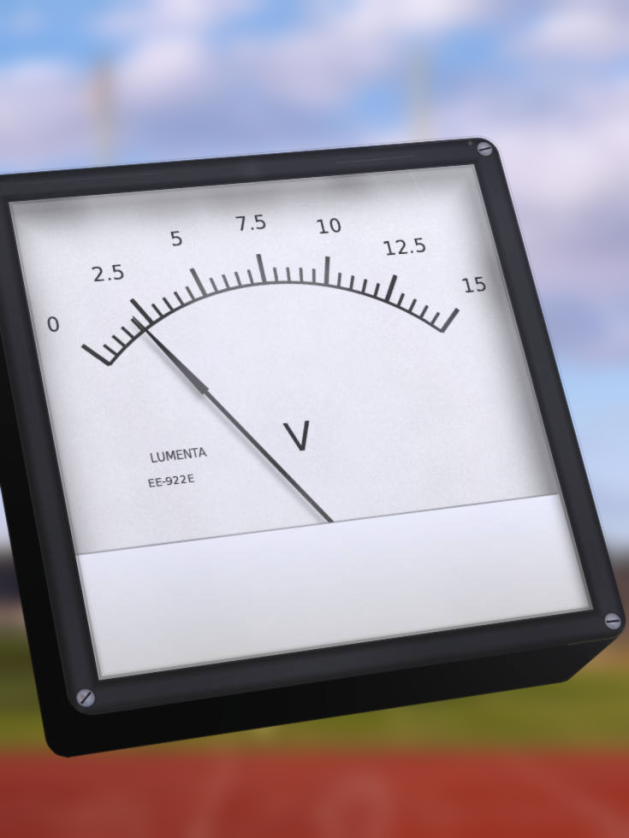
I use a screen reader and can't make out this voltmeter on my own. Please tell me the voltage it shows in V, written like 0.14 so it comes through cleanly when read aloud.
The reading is 2
